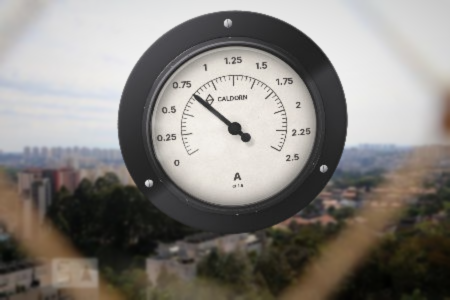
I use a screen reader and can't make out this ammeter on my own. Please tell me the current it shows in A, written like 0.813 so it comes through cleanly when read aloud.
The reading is 0.75
